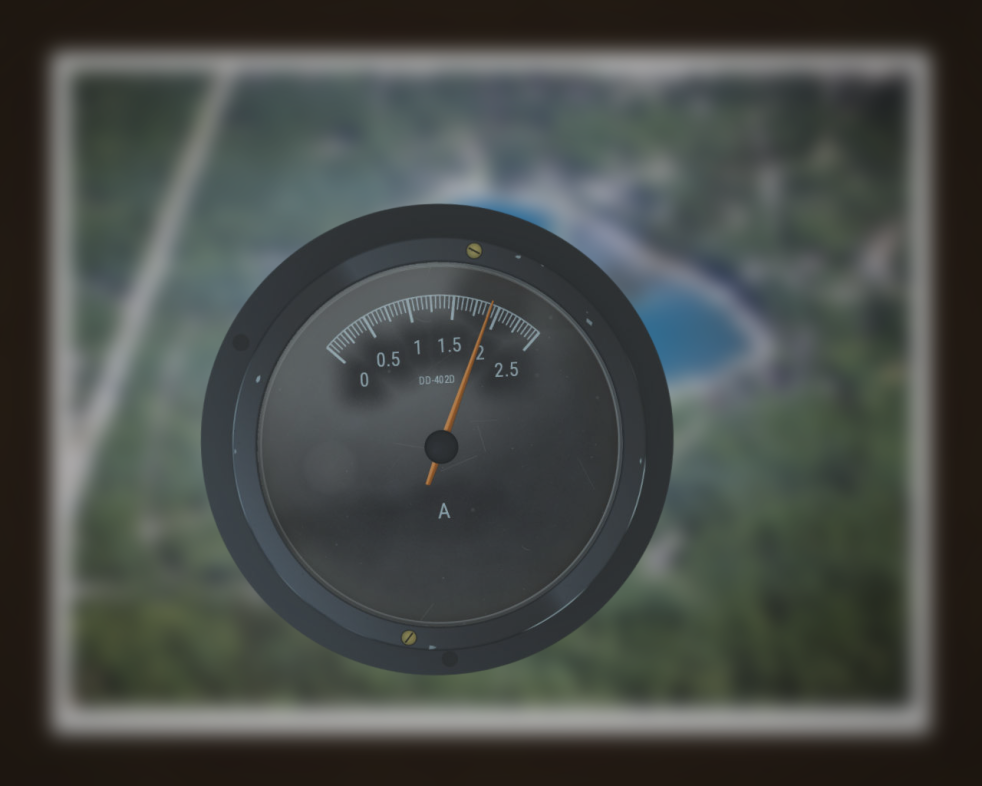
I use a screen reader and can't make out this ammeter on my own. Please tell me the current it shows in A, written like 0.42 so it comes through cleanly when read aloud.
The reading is 1.9
